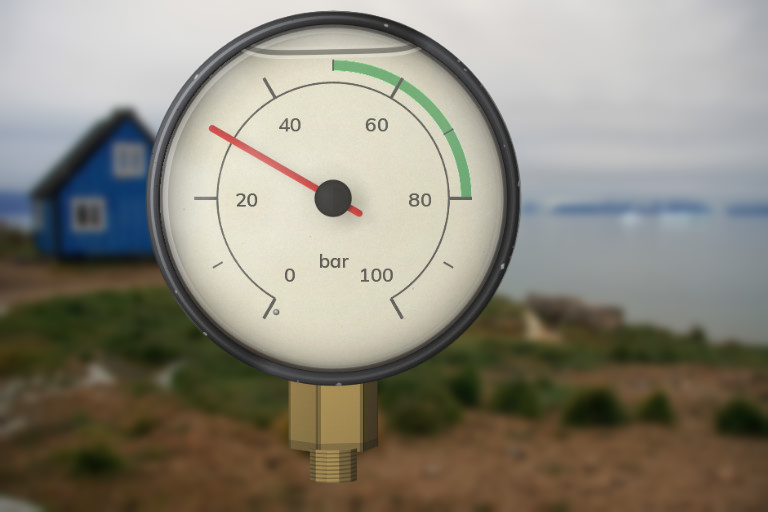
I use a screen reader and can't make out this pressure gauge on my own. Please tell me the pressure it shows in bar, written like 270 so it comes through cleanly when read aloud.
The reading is 30
